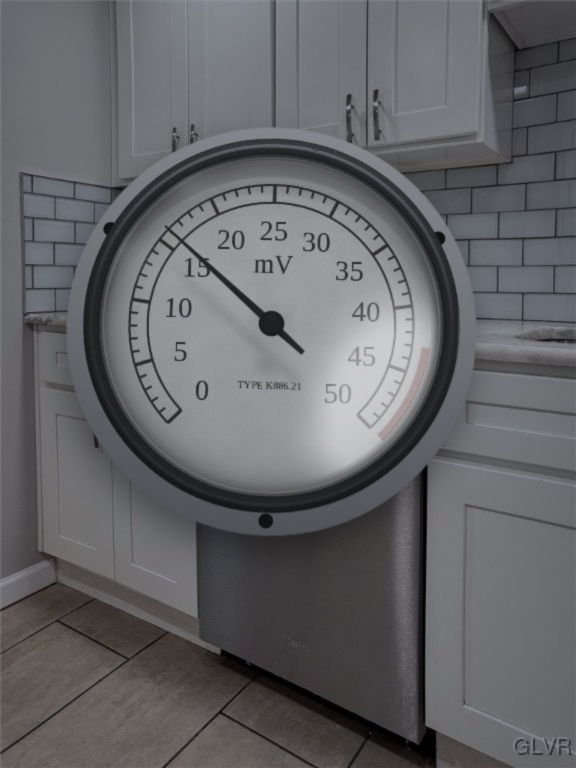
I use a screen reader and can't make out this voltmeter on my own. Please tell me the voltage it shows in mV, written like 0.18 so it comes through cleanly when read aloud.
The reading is 16
